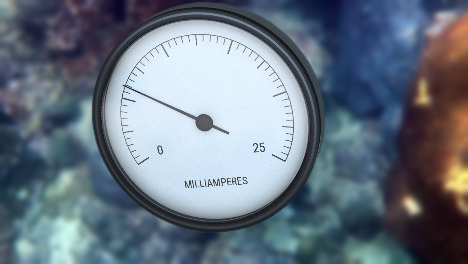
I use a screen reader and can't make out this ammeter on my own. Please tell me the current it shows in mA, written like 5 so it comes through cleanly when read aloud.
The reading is 6
